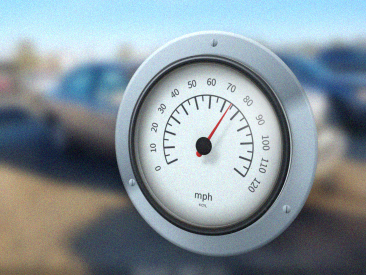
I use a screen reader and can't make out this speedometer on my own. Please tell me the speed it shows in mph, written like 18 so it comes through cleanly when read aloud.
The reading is 75
